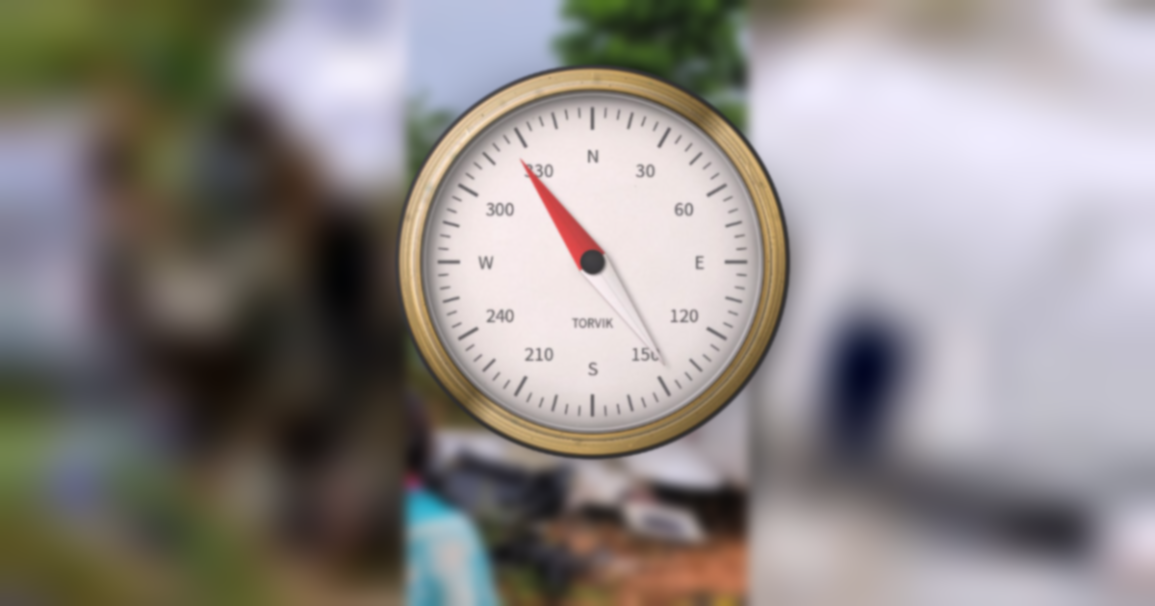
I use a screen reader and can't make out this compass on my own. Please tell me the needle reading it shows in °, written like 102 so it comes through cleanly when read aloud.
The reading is 325
